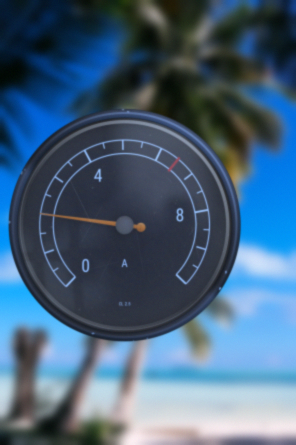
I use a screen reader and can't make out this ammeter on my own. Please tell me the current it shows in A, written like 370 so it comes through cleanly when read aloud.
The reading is 2
